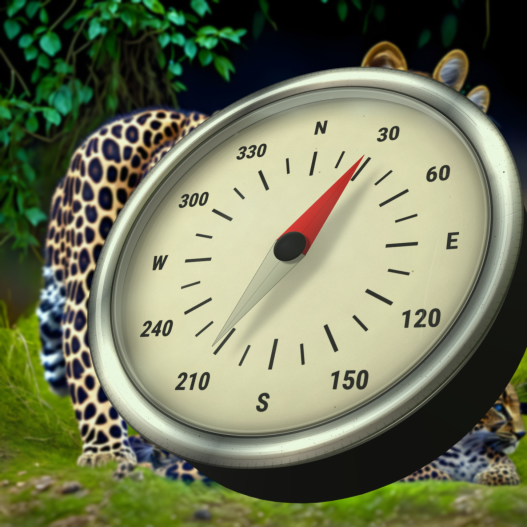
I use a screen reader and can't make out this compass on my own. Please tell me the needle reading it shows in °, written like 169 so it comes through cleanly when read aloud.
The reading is 30
